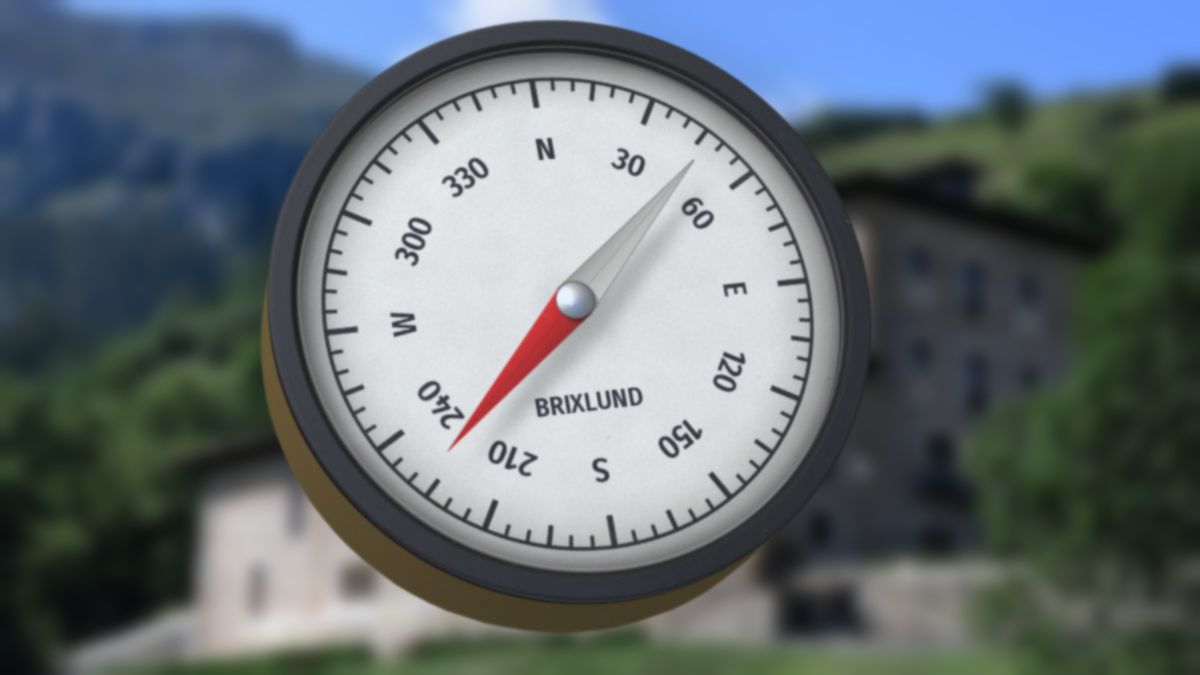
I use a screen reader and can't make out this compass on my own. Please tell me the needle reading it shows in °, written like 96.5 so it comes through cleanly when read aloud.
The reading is 227.5
